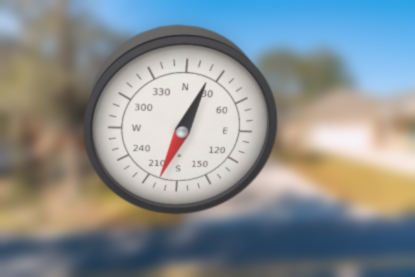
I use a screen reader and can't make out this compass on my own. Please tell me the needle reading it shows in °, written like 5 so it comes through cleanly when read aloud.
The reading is 200
